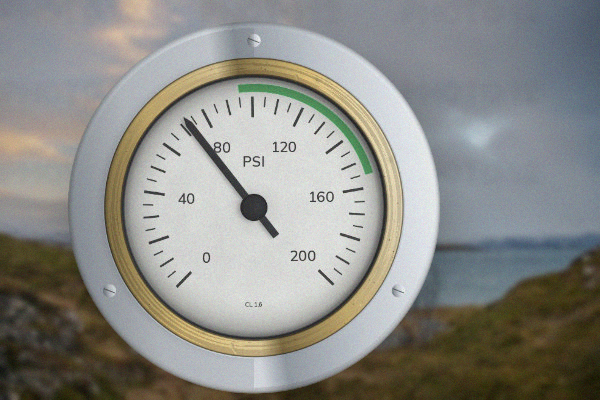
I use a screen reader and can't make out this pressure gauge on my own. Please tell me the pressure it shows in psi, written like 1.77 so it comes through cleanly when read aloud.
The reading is 72.5
